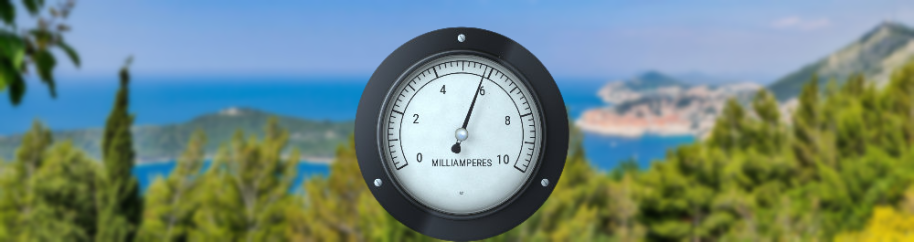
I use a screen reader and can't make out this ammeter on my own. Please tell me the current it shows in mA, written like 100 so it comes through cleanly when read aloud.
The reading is 5.8
